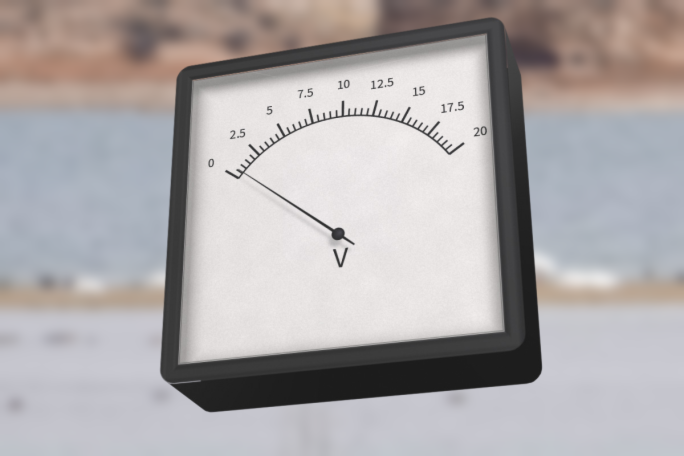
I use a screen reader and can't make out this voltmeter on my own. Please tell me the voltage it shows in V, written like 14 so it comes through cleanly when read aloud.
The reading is 0.5
